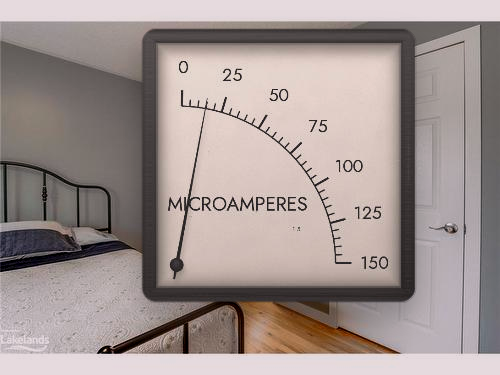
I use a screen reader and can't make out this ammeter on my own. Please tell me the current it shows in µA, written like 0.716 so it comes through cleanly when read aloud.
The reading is 15
